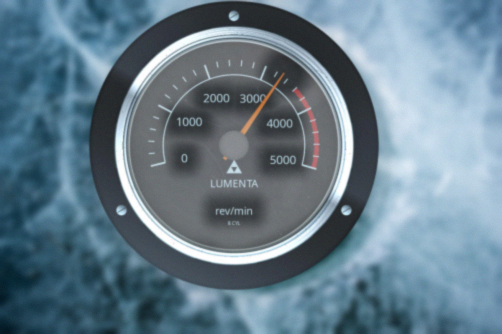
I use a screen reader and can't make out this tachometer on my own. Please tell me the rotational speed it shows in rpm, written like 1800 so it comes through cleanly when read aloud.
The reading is 3300
